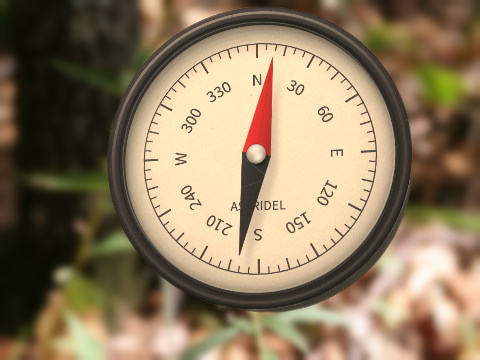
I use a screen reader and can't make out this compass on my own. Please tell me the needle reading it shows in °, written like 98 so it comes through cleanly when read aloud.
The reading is 10
